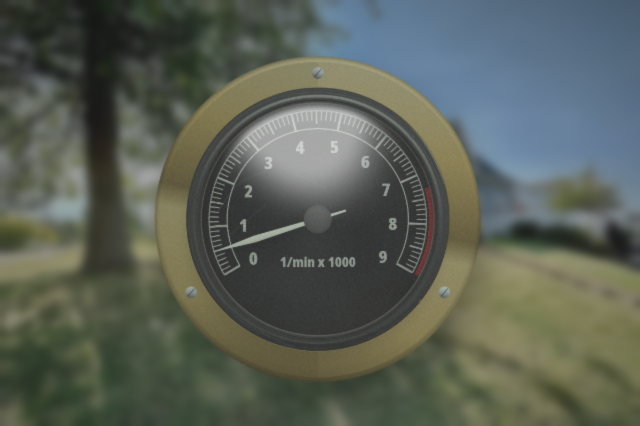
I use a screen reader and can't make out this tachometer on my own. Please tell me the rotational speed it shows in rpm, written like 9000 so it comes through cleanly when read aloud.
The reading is 500
